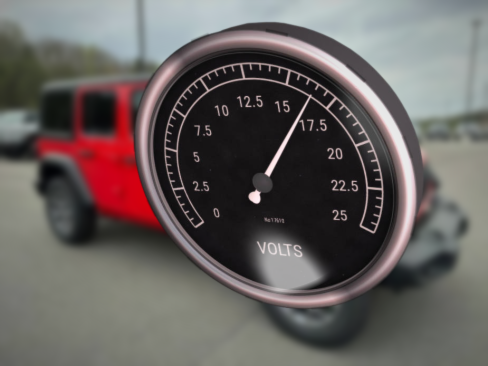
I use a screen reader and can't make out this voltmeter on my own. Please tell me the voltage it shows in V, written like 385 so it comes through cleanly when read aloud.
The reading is 16.5
